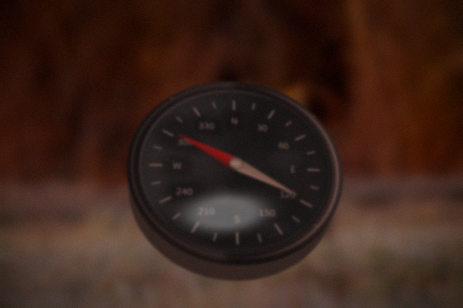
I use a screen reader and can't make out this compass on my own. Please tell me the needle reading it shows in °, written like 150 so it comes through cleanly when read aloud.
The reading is 300
